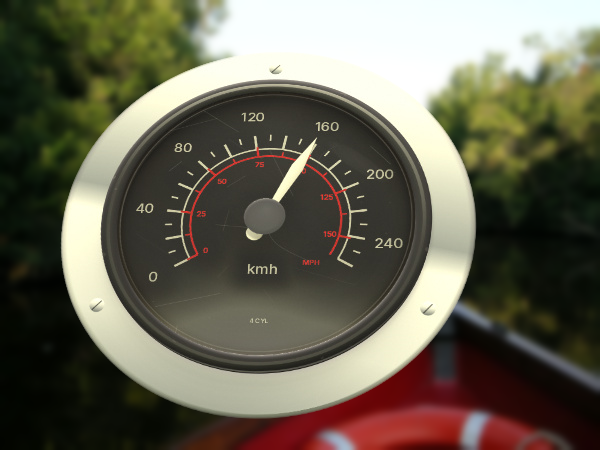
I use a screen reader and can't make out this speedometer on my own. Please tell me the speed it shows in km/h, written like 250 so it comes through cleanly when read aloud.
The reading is 160
